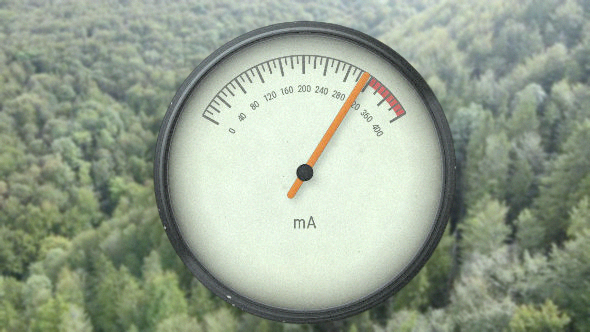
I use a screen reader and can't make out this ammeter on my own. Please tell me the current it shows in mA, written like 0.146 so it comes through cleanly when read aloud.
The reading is 310
